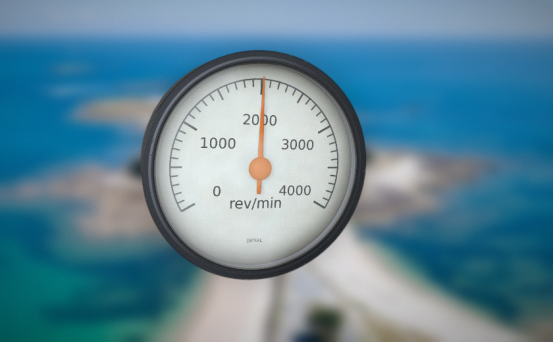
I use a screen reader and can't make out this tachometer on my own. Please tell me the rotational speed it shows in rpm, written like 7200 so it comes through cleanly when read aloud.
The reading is 2000
